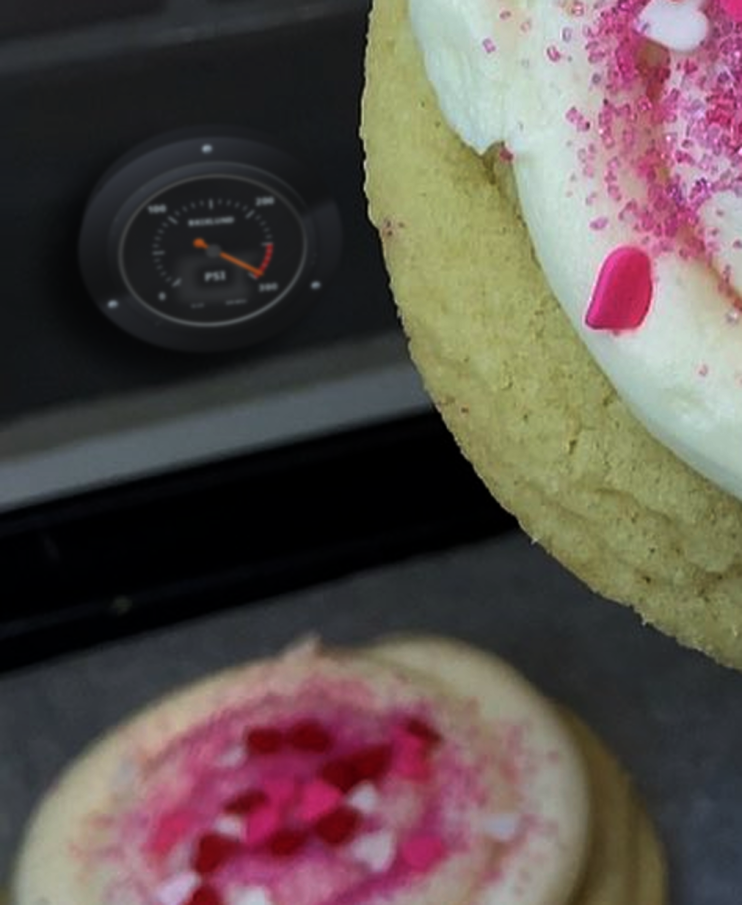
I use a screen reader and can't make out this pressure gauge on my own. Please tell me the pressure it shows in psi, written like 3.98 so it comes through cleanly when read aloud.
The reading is 290
